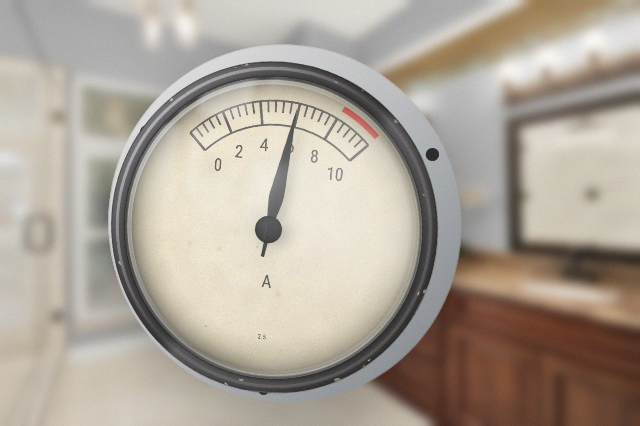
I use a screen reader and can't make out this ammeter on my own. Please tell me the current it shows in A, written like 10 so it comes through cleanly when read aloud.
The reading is 6
